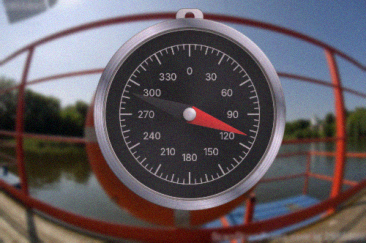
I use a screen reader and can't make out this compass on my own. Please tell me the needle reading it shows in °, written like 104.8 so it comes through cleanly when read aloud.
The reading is 110
